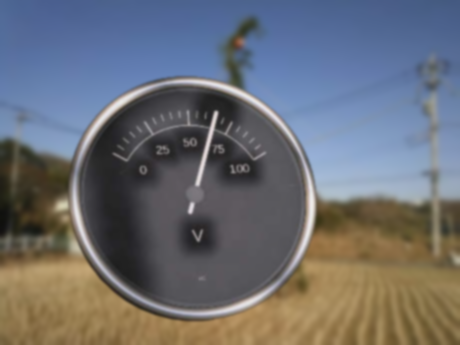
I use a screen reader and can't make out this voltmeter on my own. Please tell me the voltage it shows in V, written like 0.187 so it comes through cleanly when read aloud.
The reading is 65
